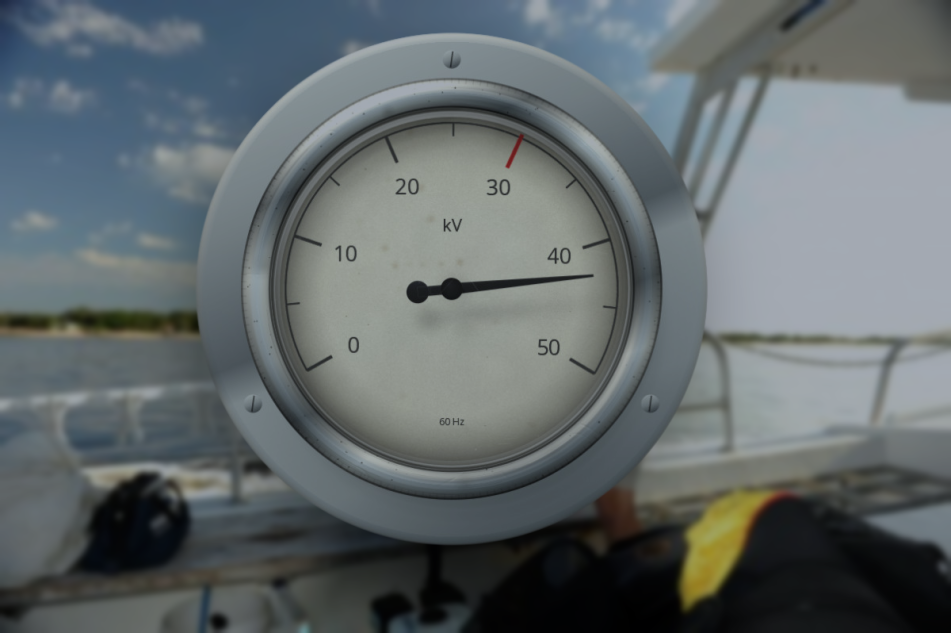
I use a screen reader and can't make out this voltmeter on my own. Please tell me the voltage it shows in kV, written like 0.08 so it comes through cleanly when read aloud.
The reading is 42.5
